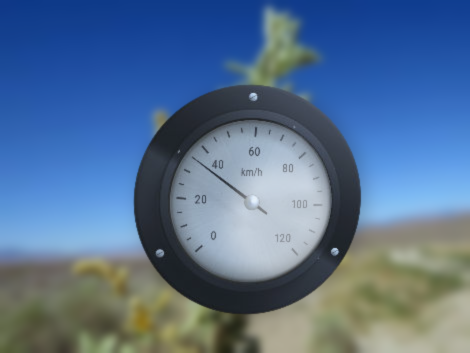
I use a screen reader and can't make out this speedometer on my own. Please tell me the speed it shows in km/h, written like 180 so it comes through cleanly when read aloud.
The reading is 35
